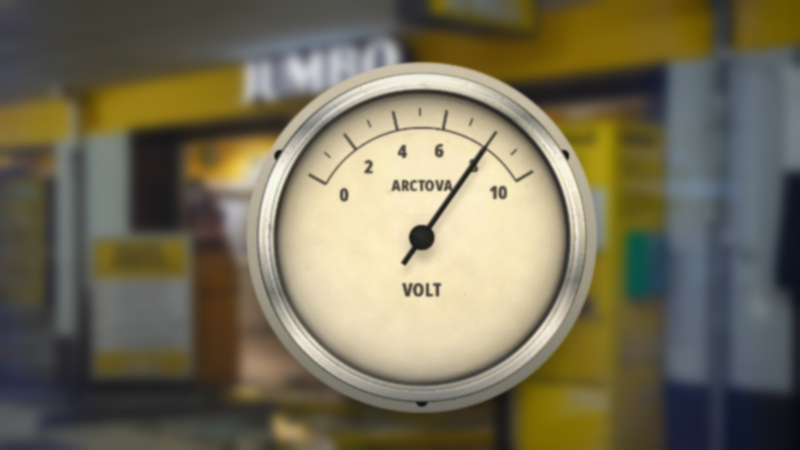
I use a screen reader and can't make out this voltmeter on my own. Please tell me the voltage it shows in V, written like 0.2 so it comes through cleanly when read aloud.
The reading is 8
